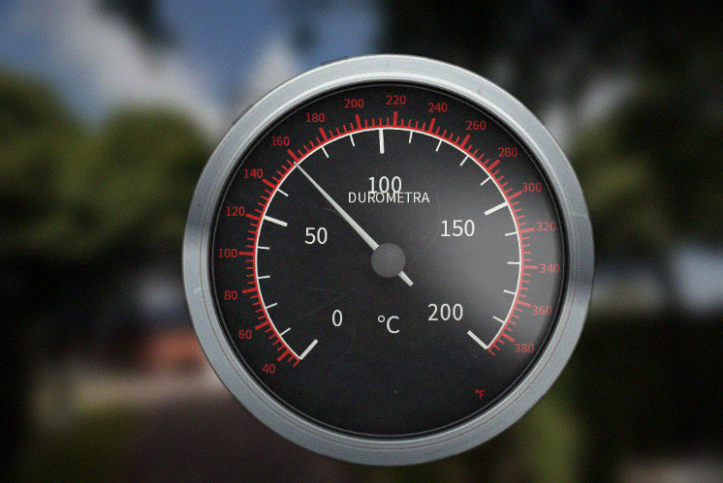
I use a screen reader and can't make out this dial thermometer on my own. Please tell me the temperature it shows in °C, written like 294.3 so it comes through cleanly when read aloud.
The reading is 70
